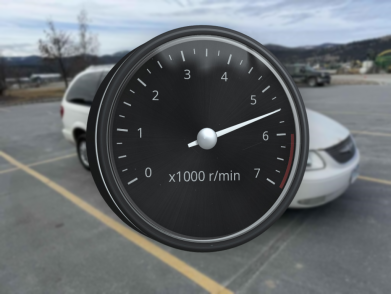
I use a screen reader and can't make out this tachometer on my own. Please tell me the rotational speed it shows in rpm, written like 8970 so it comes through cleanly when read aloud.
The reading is 5500
